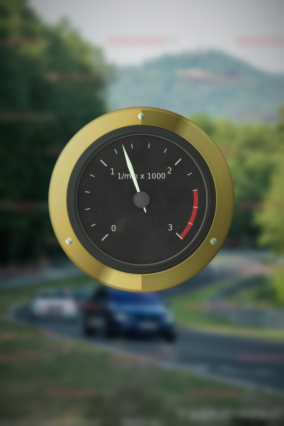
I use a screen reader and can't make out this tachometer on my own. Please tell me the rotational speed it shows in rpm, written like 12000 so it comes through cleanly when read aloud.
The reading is 1300
